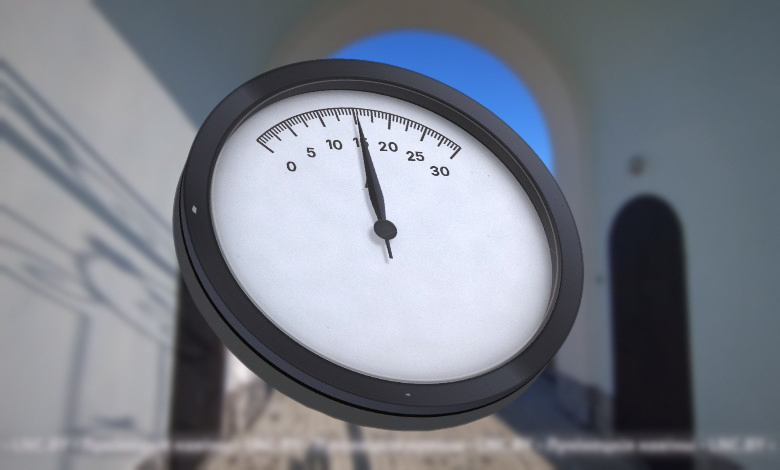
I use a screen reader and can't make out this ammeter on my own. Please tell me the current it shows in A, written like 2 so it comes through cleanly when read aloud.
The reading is 15
